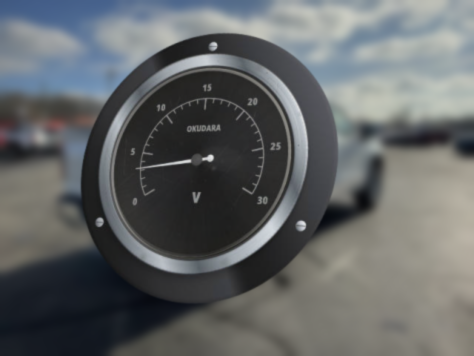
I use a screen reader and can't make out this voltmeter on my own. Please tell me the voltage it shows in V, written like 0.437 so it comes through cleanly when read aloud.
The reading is 3
